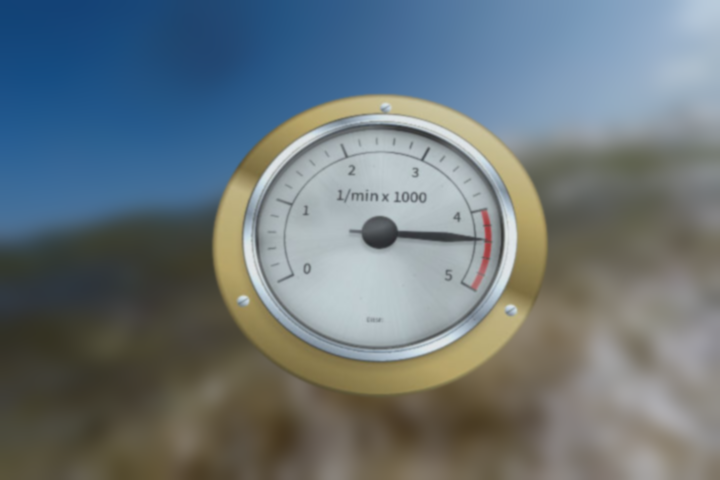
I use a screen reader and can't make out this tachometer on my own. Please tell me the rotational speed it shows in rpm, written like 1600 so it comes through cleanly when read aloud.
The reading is 4400
